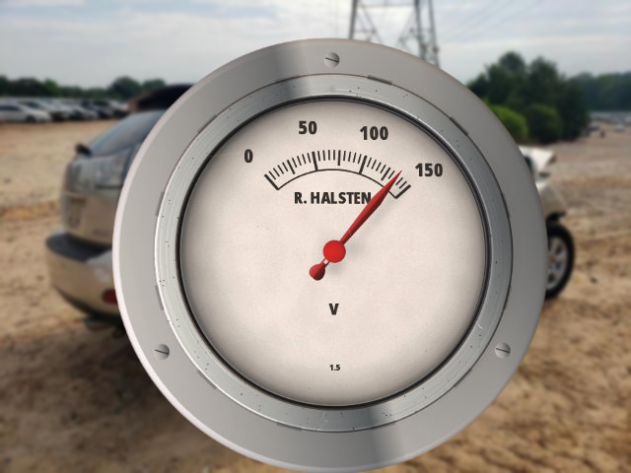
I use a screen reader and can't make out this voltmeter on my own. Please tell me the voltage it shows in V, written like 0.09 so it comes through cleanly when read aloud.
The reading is 135
